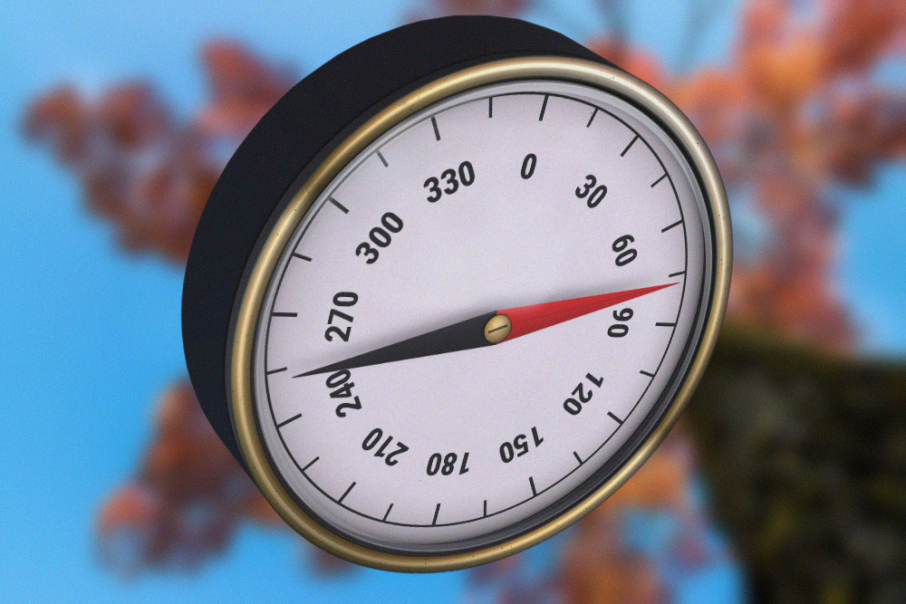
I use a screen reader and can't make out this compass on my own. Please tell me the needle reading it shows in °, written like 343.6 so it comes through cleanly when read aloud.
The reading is 75
